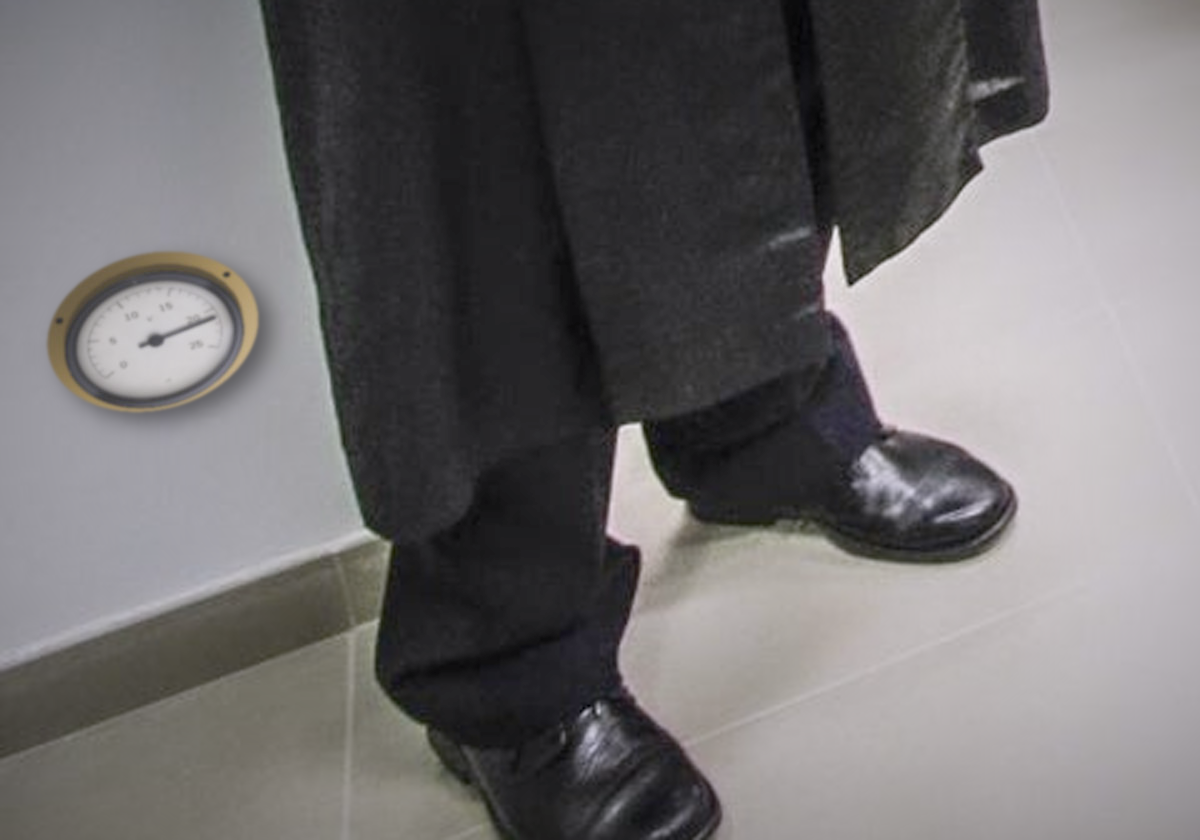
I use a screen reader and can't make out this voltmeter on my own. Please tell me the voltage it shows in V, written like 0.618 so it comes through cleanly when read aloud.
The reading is 21
